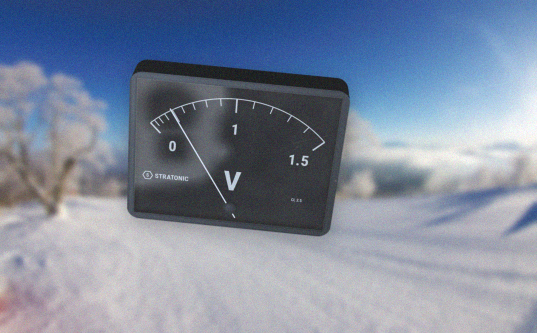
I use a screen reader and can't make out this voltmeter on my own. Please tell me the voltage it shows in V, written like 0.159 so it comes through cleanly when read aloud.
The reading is 0.5
